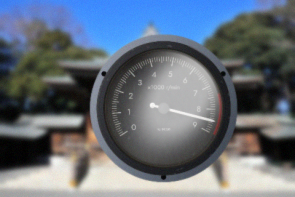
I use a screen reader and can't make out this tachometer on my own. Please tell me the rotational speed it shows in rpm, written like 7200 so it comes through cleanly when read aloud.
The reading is 8500
